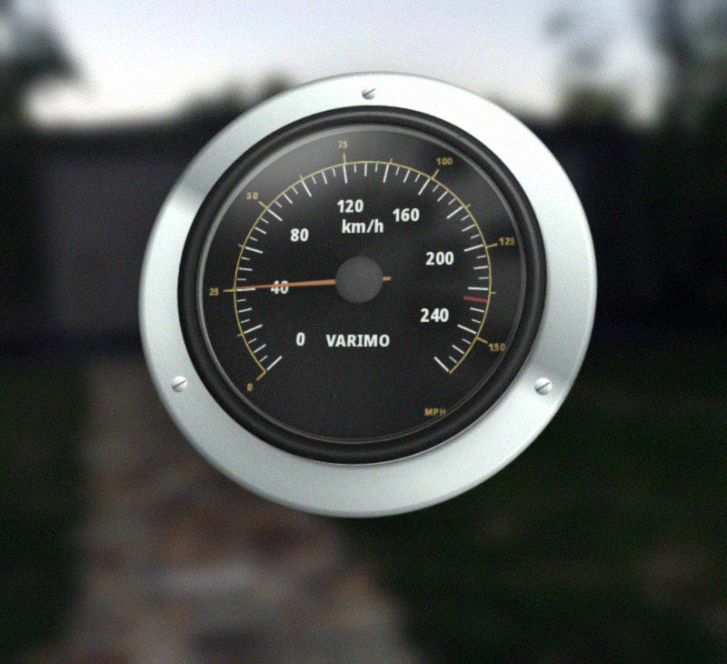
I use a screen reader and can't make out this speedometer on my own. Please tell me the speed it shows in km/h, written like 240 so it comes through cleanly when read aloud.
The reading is 40
